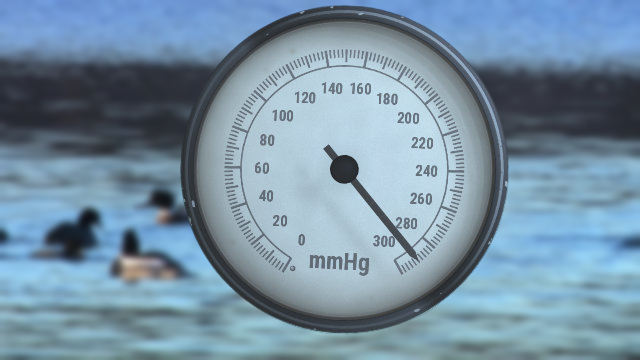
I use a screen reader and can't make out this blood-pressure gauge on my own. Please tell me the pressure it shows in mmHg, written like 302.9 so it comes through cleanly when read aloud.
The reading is 290
